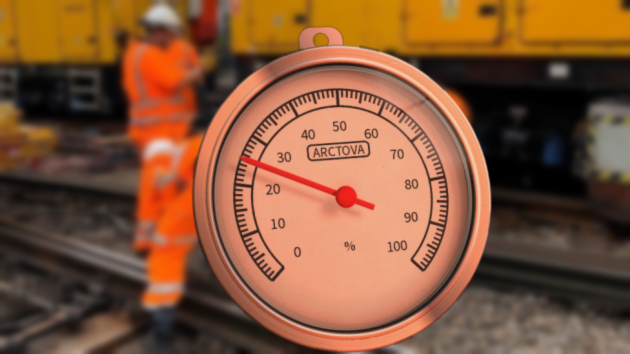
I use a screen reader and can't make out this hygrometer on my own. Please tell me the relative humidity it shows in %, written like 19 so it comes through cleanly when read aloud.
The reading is 25
